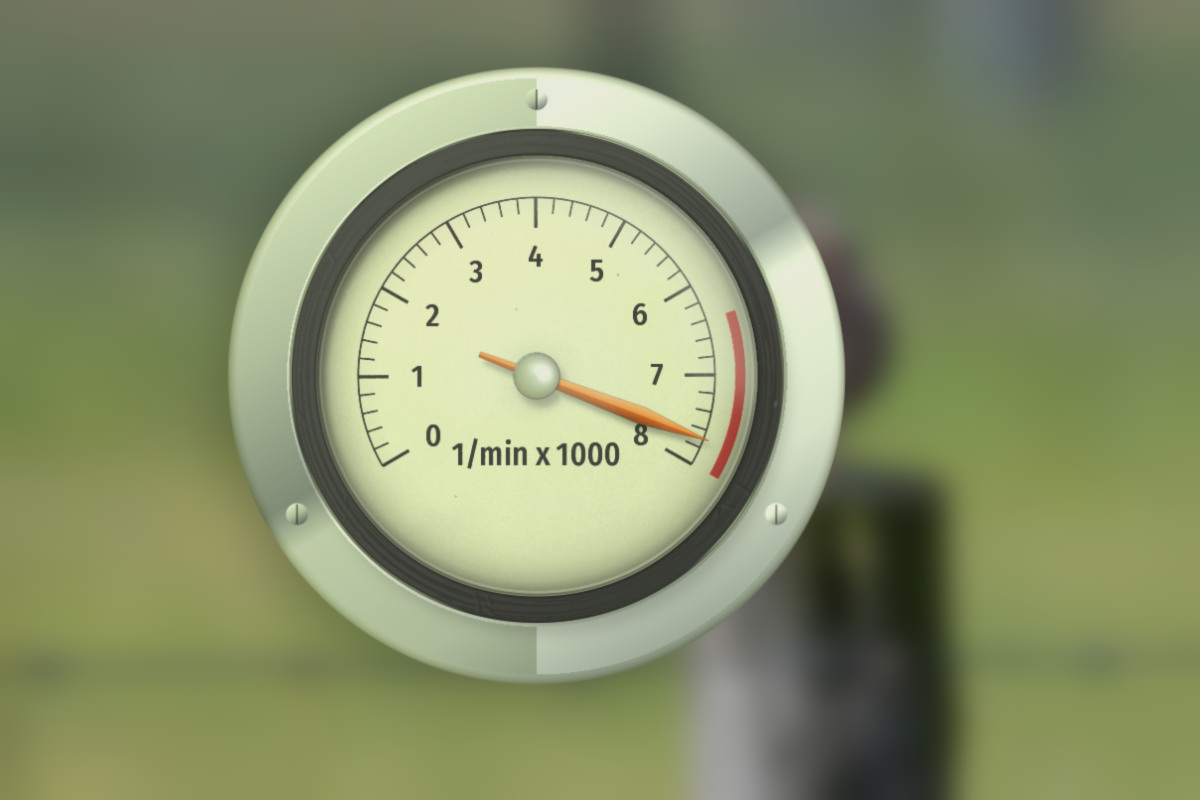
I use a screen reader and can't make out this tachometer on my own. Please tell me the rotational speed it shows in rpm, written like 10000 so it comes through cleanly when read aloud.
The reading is 7700
